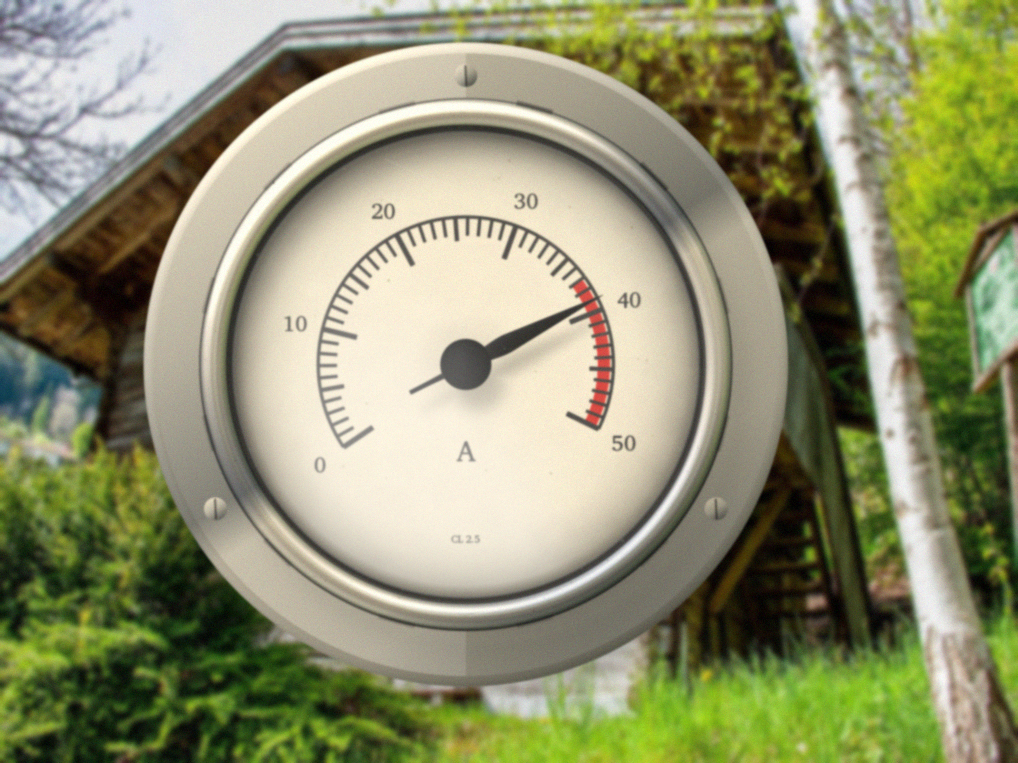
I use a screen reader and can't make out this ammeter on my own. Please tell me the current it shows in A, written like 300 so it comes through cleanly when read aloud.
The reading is 39
